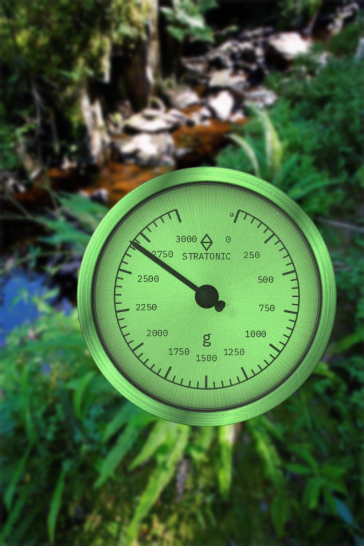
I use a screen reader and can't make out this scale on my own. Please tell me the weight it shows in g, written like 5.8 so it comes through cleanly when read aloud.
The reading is 2675
